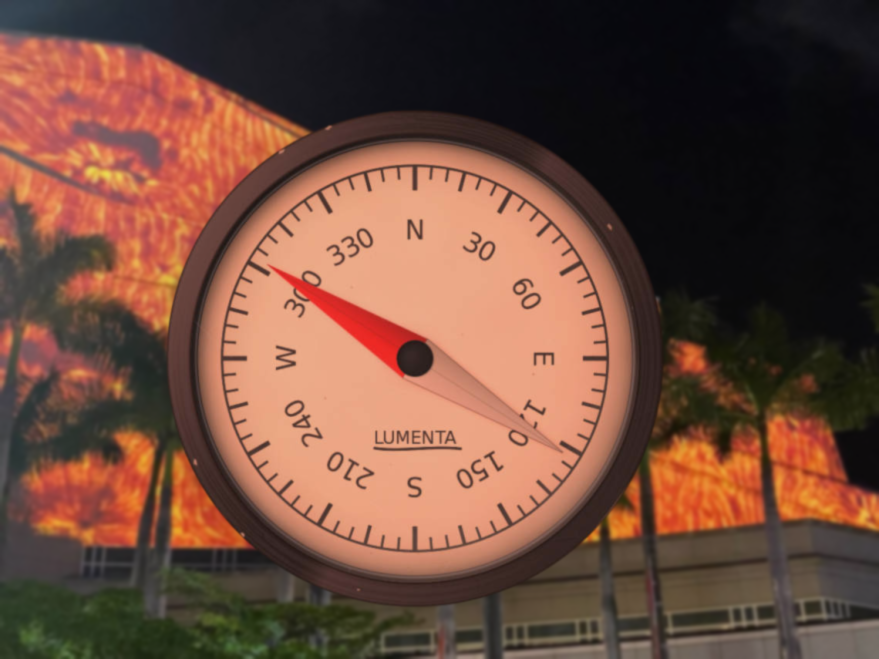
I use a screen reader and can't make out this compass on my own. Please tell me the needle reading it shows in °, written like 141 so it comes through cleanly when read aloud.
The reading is 302.5
